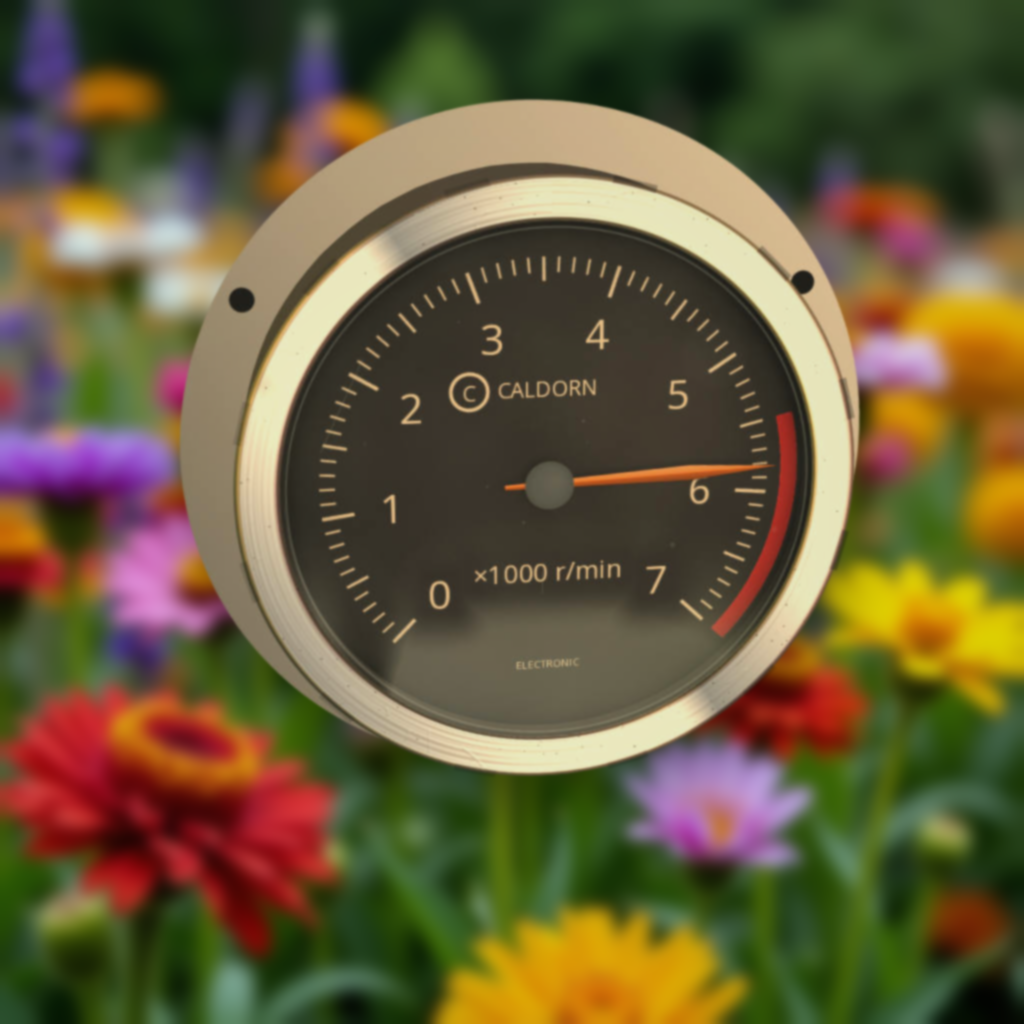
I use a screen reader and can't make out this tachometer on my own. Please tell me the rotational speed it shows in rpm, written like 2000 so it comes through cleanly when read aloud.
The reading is 5800
